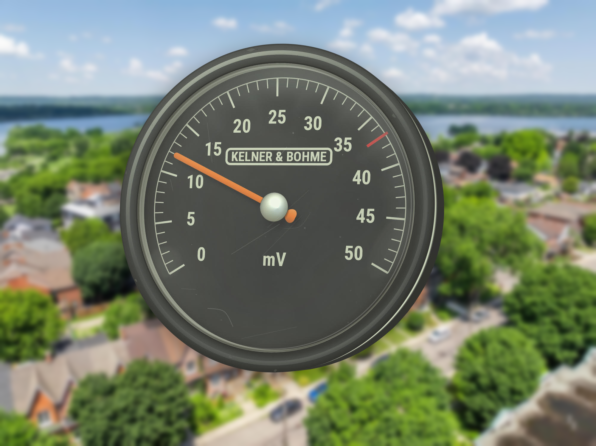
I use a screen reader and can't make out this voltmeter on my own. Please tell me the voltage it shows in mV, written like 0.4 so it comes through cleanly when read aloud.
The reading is 12
